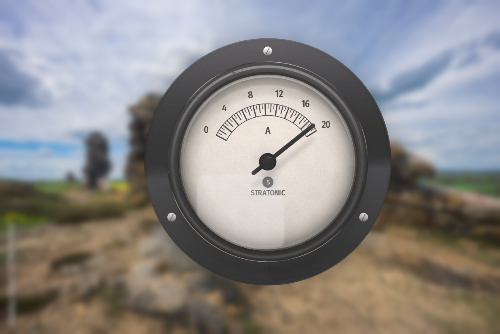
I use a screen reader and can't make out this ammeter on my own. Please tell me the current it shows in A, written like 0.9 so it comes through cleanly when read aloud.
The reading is 19
